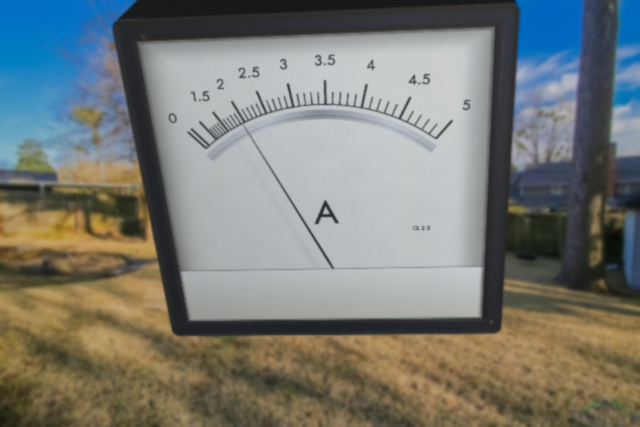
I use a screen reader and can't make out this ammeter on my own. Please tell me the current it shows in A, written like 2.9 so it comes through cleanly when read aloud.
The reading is 2
